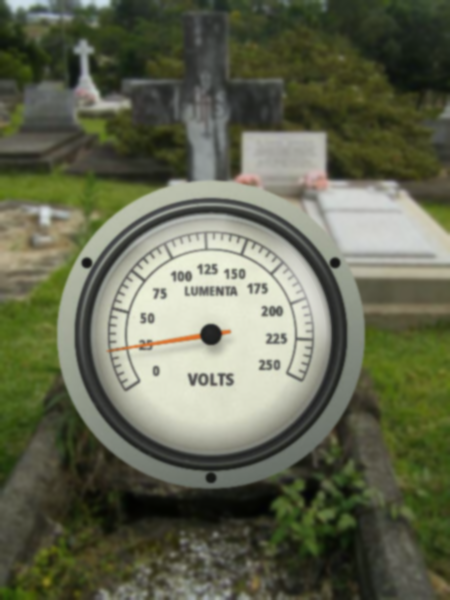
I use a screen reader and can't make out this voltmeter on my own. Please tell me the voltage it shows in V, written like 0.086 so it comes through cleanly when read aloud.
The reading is 25
